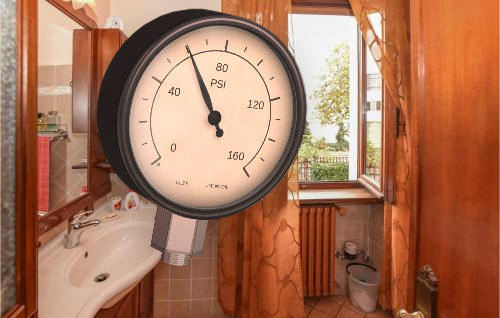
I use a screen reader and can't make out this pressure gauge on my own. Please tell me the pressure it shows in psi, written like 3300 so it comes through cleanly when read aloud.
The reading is 60
